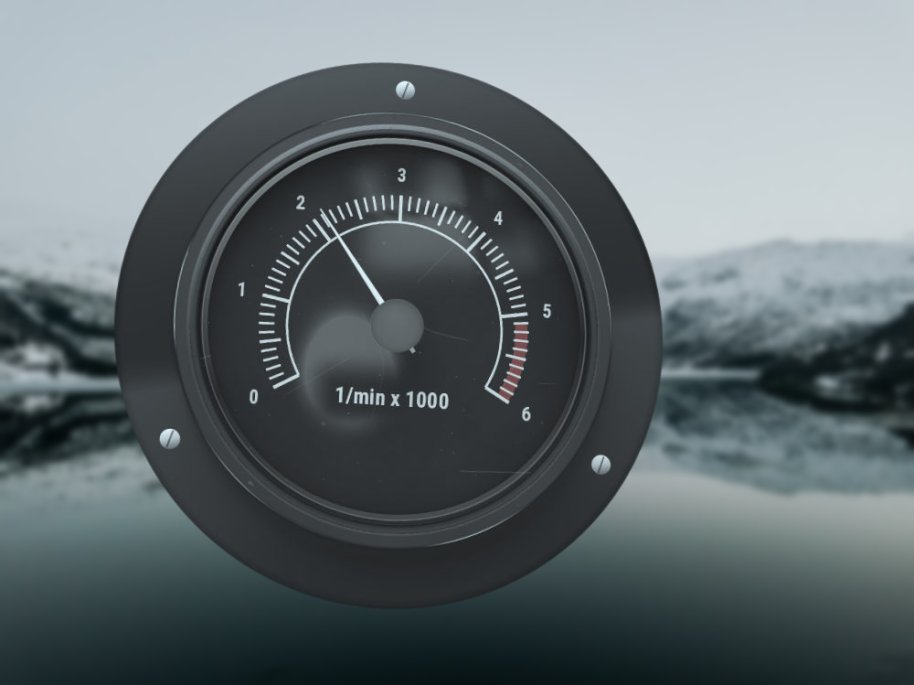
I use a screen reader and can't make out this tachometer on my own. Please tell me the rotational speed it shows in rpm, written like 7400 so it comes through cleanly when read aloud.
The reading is 2100
